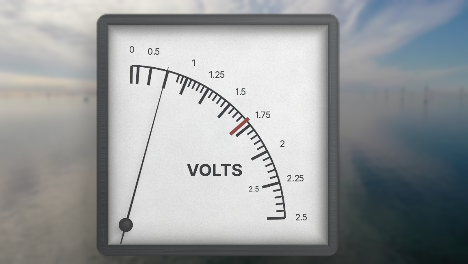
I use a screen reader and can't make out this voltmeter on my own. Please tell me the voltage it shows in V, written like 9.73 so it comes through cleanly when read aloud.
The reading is 0.75
